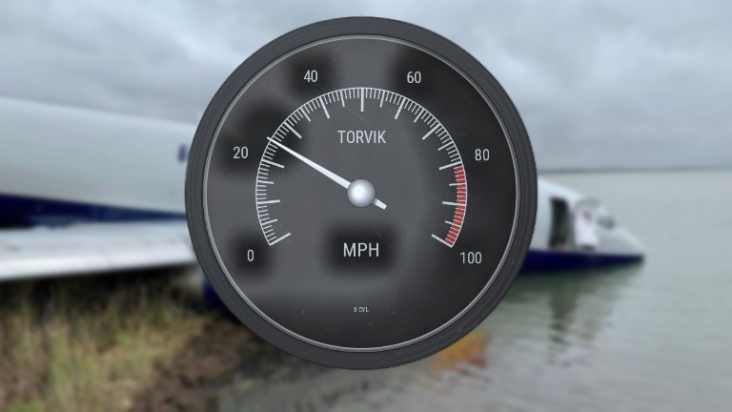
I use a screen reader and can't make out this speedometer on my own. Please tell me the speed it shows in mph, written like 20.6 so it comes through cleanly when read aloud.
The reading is 25
